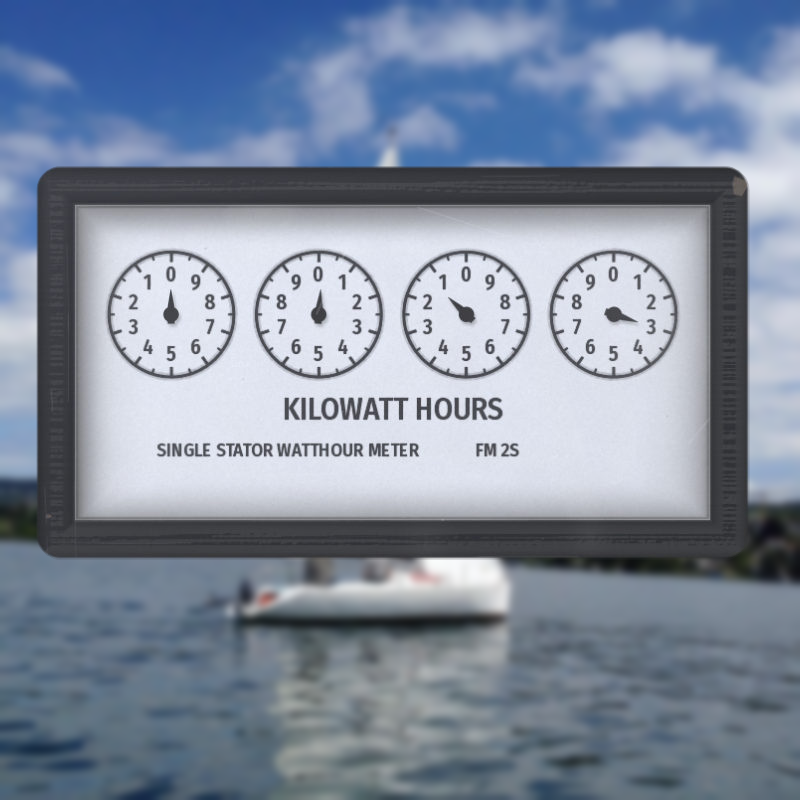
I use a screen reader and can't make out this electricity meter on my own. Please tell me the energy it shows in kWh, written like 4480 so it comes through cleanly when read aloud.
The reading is 13
